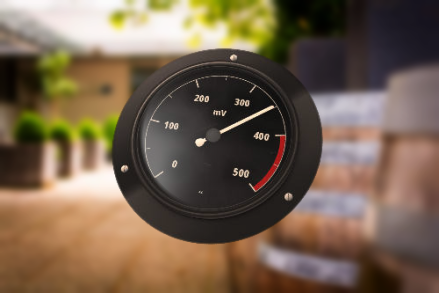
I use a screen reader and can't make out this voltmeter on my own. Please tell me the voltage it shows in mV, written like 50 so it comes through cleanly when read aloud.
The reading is 350
